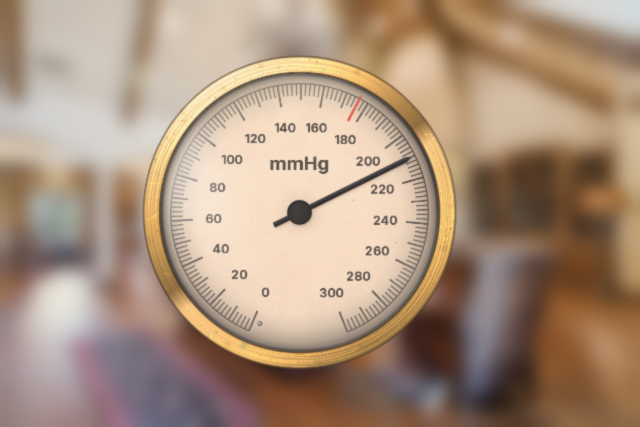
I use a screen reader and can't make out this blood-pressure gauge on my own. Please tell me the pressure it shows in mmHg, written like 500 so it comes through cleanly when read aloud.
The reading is 210
